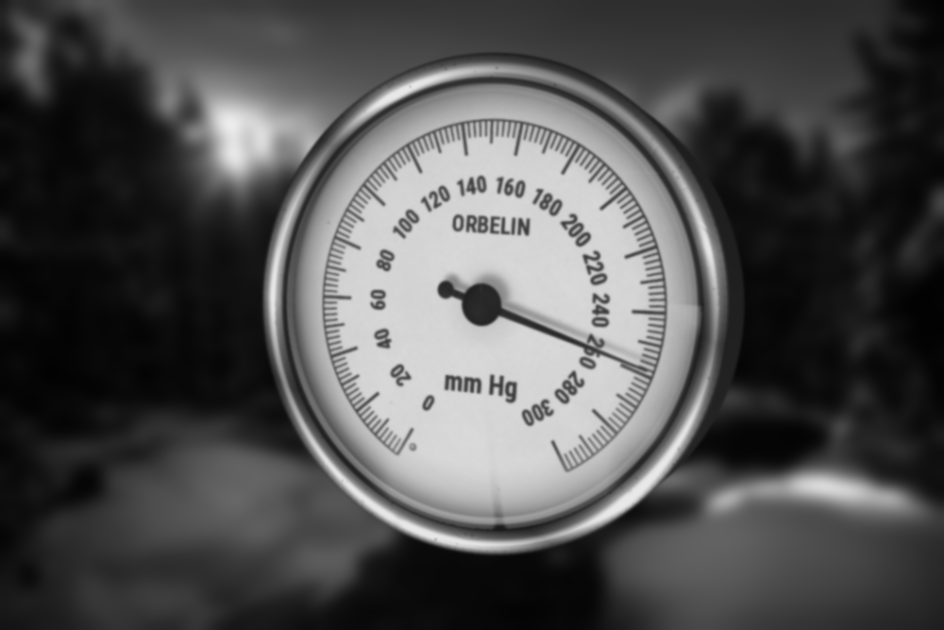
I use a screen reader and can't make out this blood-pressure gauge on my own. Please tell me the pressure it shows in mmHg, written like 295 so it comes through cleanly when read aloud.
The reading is 258
